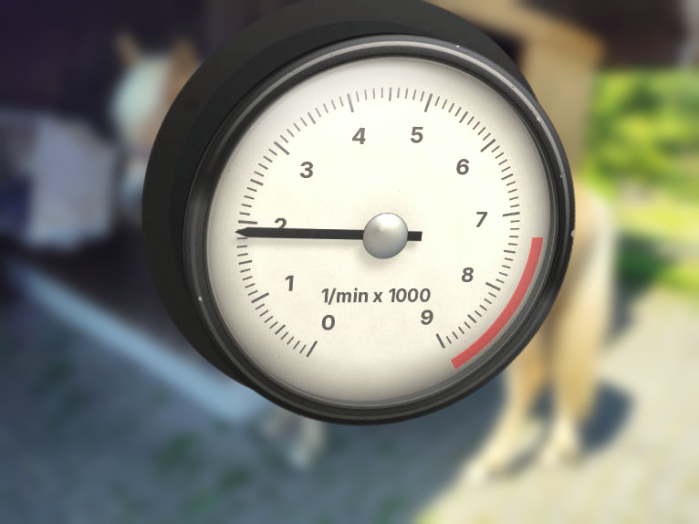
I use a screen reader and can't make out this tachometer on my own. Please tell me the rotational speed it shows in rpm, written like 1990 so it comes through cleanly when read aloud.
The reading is 1900
